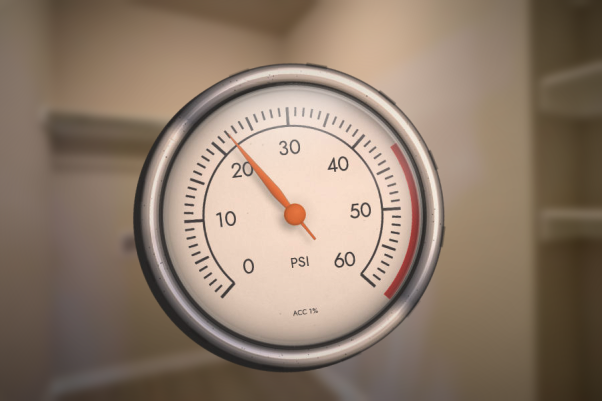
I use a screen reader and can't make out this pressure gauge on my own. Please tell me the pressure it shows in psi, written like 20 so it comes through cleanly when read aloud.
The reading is 22
